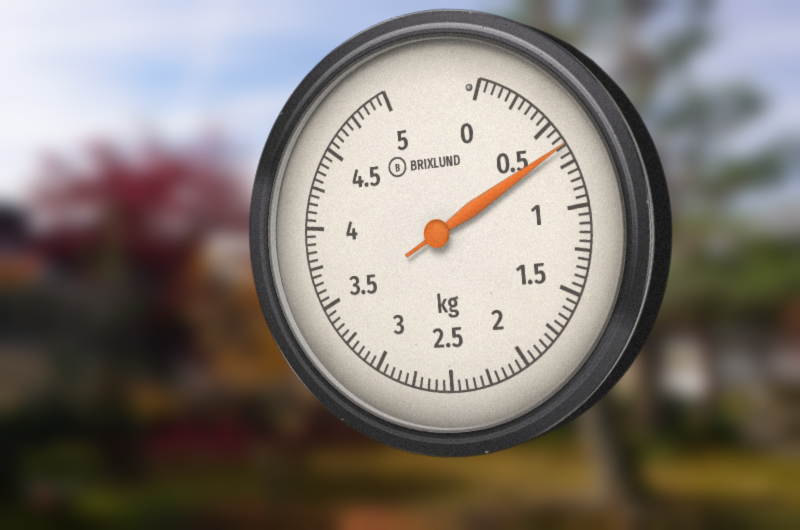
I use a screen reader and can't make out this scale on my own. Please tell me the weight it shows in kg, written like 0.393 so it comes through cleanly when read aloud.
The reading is 0.65
